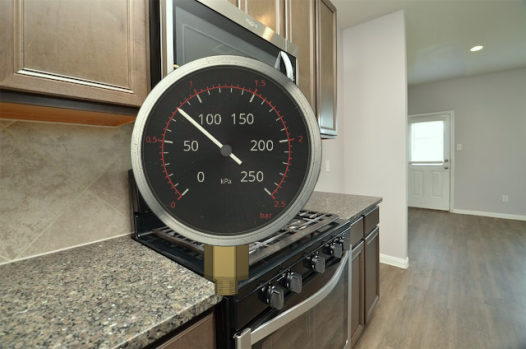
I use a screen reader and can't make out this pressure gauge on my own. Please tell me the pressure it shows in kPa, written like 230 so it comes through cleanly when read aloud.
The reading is 80
